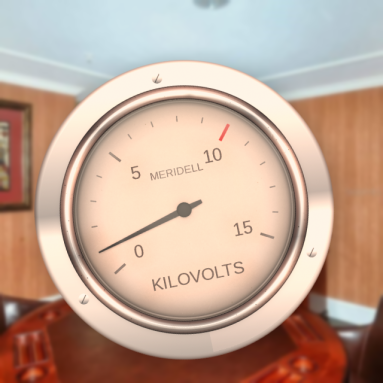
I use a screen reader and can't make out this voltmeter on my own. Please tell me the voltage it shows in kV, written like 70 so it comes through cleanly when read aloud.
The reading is 1
